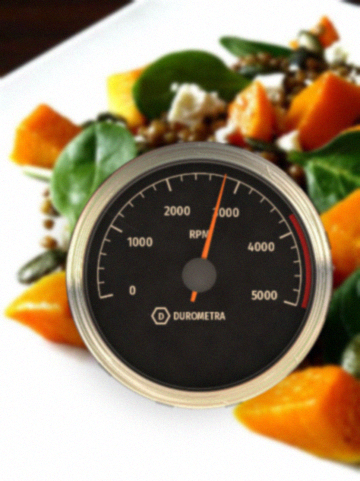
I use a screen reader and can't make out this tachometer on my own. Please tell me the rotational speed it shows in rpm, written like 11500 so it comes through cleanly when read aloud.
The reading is 2800
